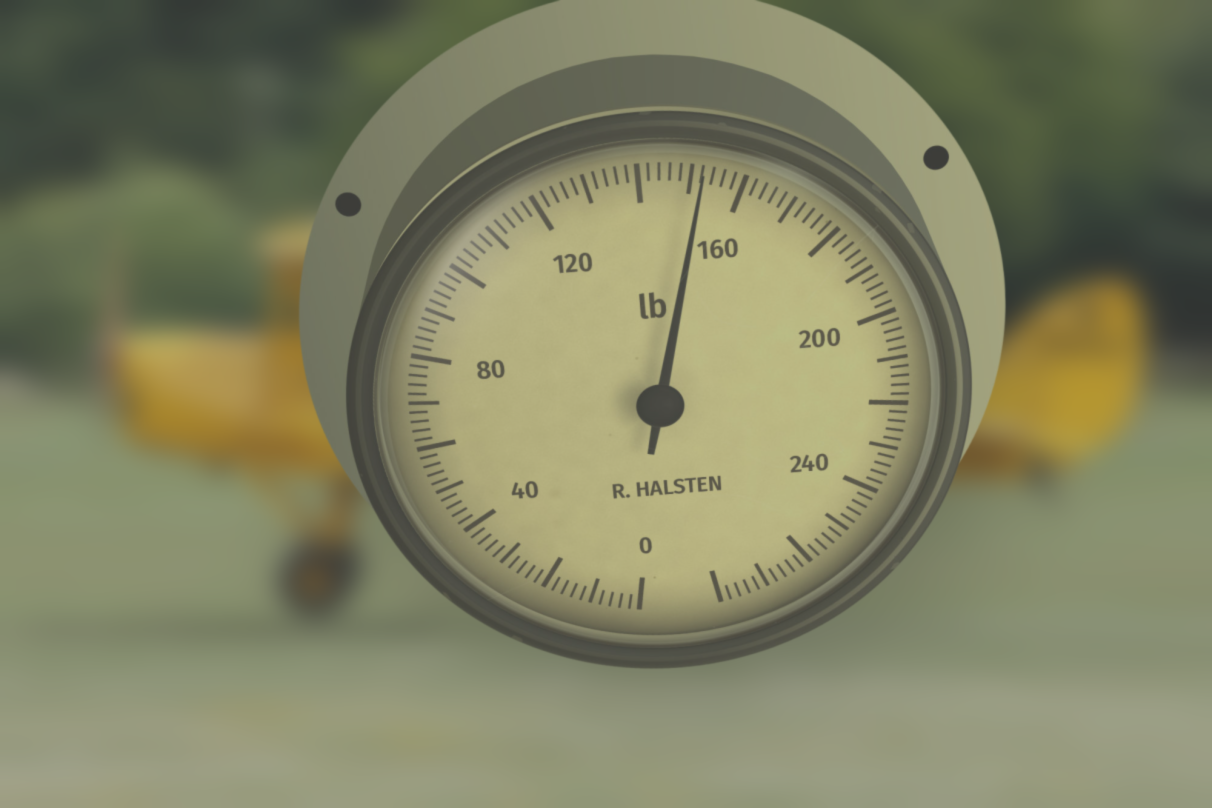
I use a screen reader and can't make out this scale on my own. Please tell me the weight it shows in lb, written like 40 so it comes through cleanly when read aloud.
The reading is 152
